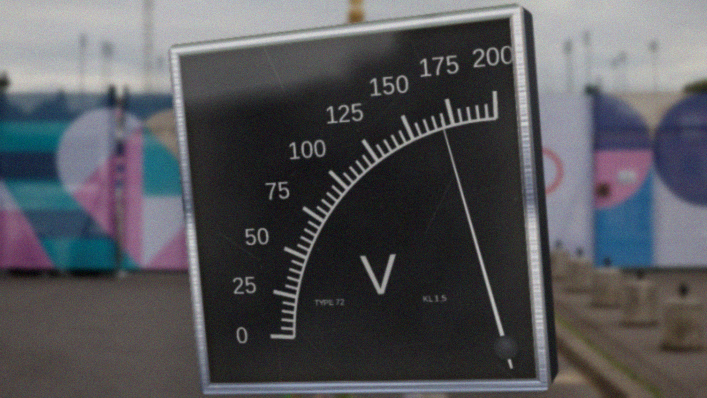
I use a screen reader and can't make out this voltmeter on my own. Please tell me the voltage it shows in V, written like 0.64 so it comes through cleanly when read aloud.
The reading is 170
